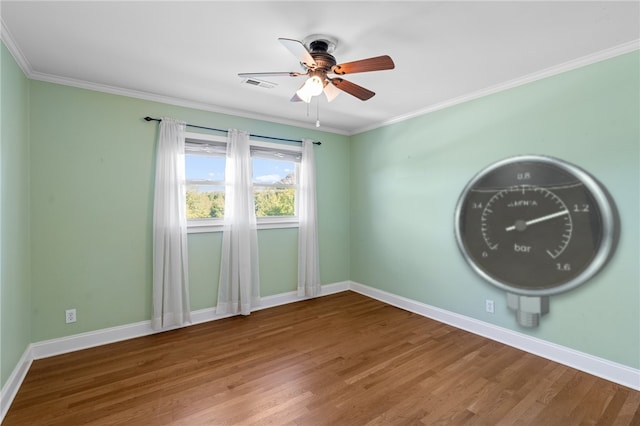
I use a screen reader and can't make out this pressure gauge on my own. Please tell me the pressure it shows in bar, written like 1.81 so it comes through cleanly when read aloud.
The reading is 1.2
